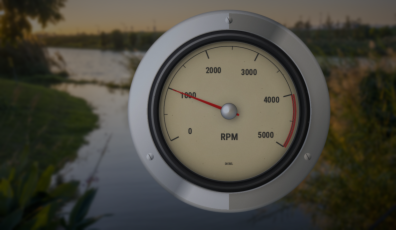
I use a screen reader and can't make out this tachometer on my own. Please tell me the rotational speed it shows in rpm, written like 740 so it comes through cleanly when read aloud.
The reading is 1000
